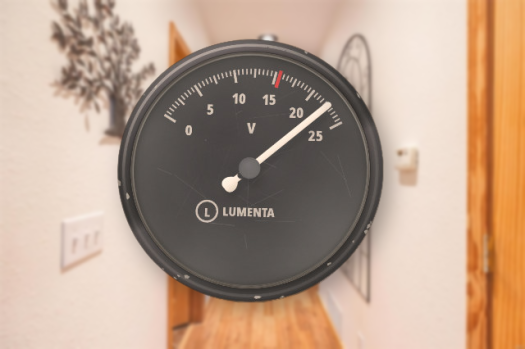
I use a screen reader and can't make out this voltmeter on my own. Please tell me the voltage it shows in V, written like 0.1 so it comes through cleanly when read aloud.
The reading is 22.5
